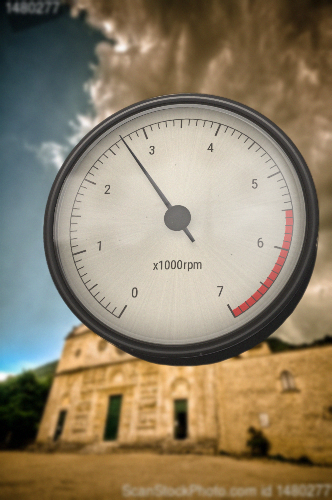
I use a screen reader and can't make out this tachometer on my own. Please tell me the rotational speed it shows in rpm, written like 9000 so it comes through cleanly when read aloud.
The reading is 2700
